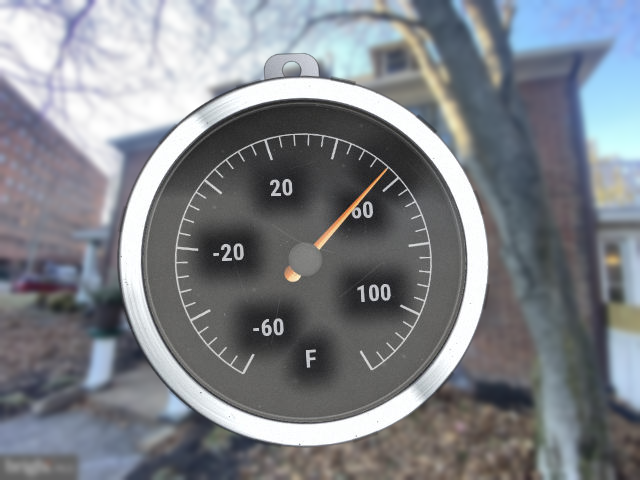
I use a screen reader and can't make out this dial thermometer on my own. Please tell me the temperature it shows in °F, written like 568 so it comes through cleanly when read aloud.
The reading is 56
